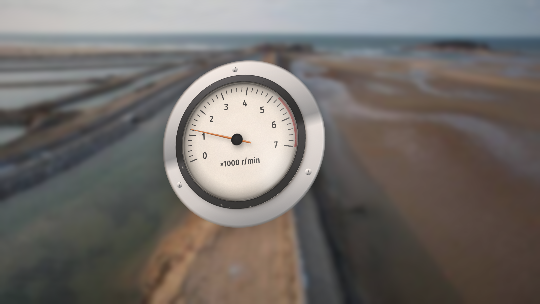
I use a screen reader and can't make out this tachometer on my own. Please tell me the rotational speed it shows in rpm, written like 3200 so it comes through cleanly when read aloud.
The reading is 1200
